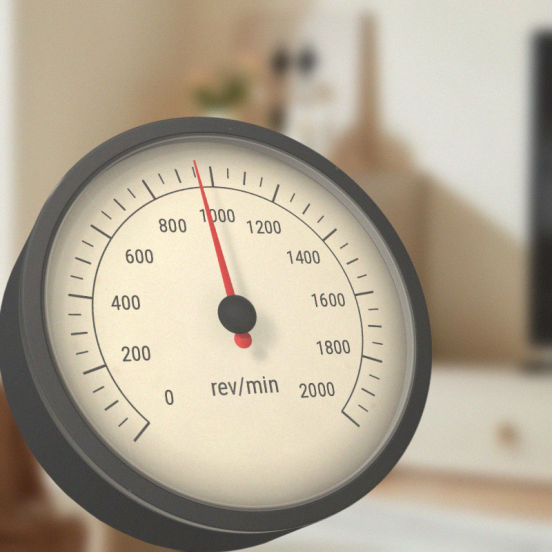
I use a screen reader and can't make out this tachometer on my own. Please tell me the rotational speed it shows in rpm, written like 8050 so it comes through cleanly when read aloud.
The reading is 950
